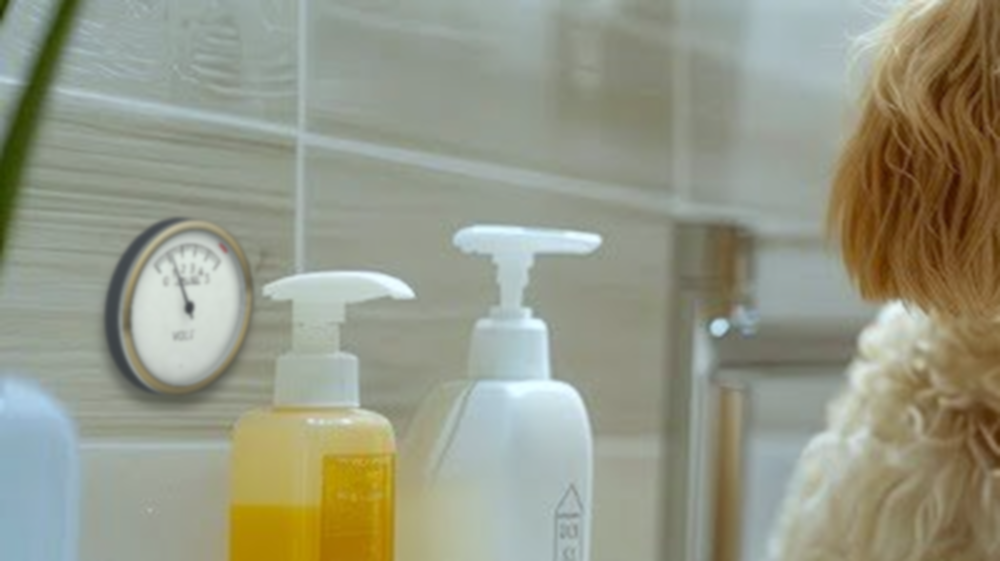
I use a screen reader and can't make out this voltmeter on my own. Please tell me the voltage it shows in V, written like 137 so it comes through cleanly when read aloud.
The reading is 1
